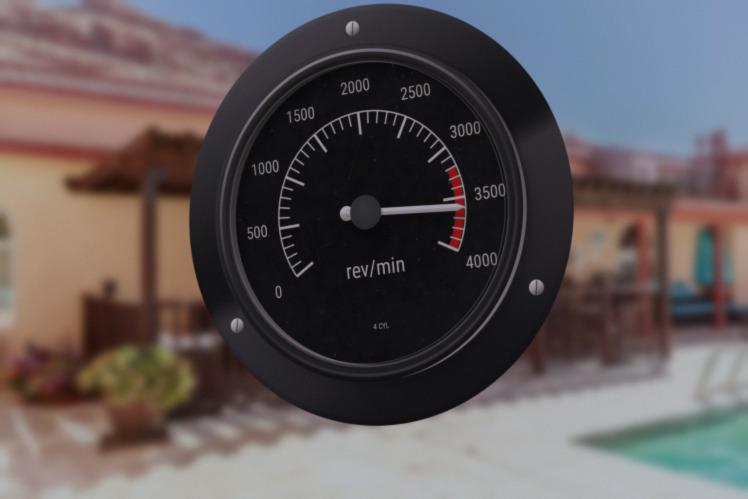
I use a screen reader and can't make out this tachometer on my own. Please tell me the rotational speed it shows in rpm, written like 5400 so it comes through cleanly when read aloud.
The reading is 3600
